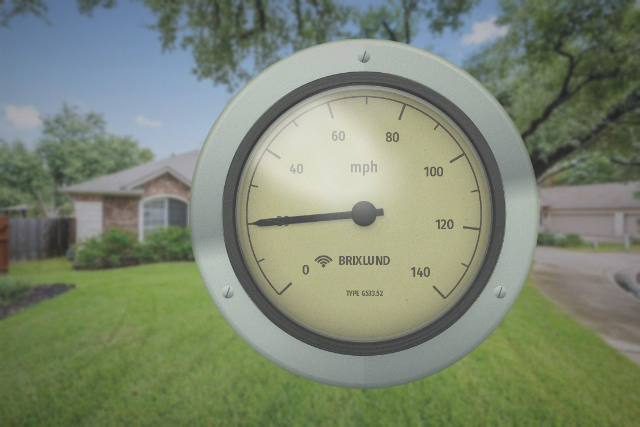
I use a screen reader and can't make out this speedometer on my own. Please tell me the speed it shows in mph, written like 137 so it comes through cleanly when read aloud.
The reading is 20
